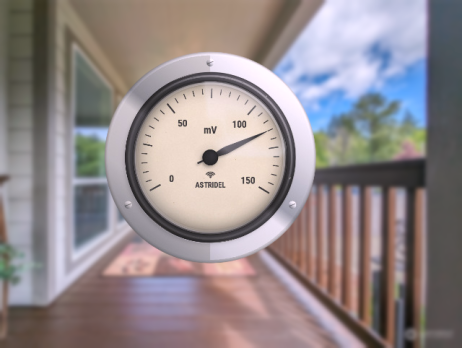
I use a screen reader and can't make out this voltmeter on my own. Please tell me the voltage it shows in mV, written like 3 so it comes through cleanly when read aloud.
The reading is 115
